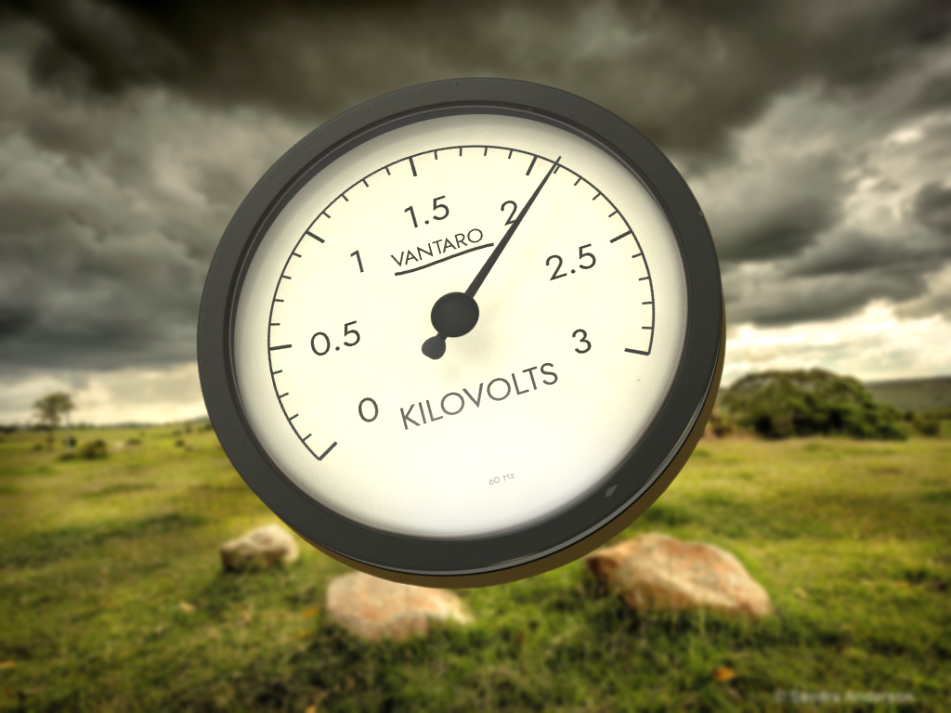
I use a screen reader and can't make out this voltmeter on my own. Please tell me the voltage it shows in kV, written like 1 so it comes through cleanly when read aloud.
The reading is 2.1
